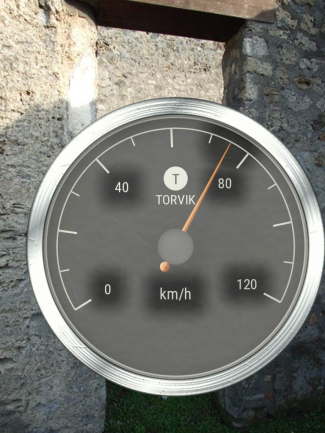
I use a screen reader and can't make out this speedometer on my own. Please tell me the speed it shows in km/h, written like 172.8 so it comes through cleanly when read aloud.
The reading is 75
